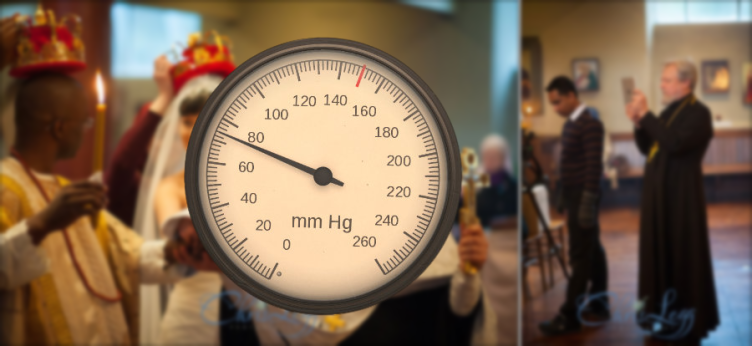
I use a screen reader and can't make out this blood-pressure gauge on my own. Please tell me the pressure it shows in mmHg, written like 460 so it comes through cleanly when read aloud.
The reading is 74
